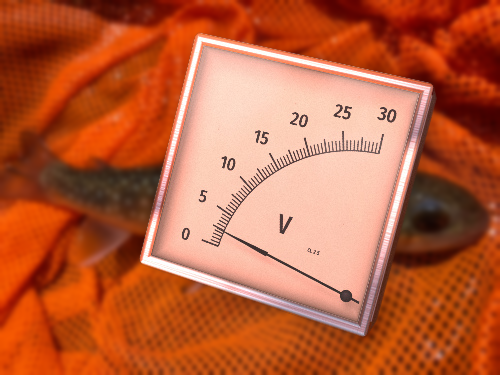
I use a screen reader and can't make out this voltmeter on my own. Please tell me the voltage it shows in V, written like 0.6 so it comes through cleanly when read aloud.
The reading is 2.5
